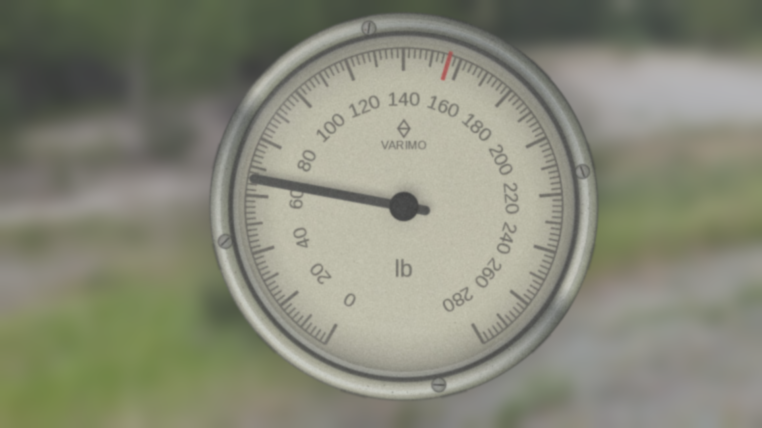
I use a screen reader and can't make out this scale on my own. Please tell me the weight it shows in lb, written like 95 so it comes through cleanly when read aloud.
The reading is 66
